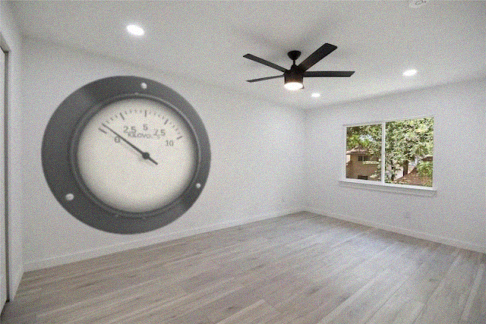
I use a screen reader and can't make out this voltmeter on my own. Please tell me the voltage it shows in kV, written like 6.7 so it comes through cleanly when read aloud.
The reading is 0.5
